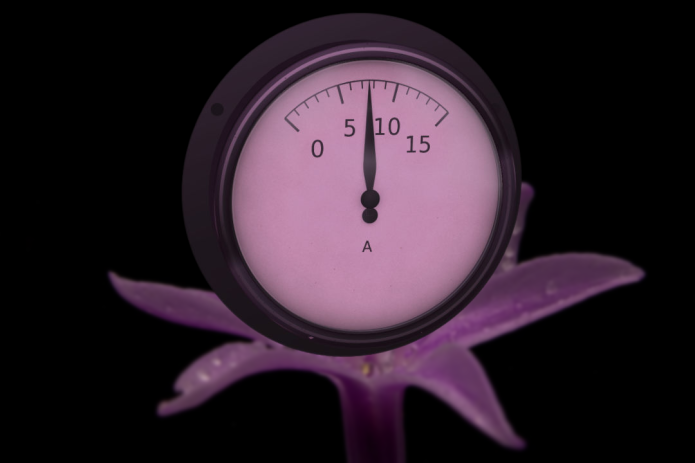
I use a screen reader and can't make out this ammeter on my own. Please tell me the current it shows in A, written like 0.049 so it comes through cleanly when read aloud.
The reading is 7.5
